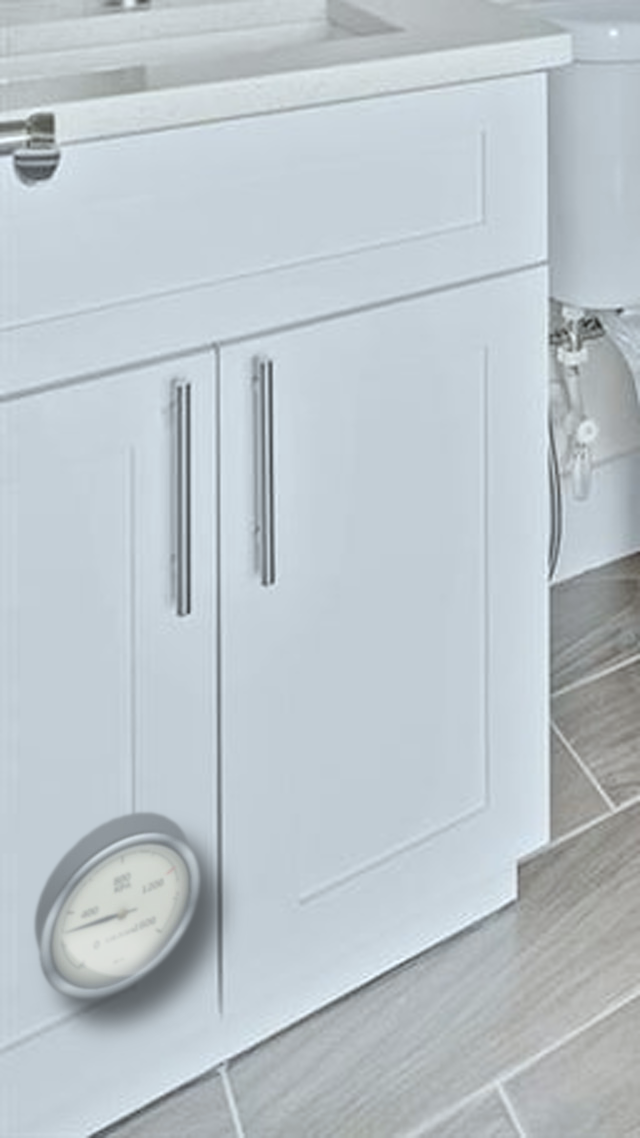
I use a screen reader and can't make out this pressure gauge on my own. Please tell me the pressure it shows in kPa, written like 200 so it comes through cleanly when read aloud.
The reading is 300
